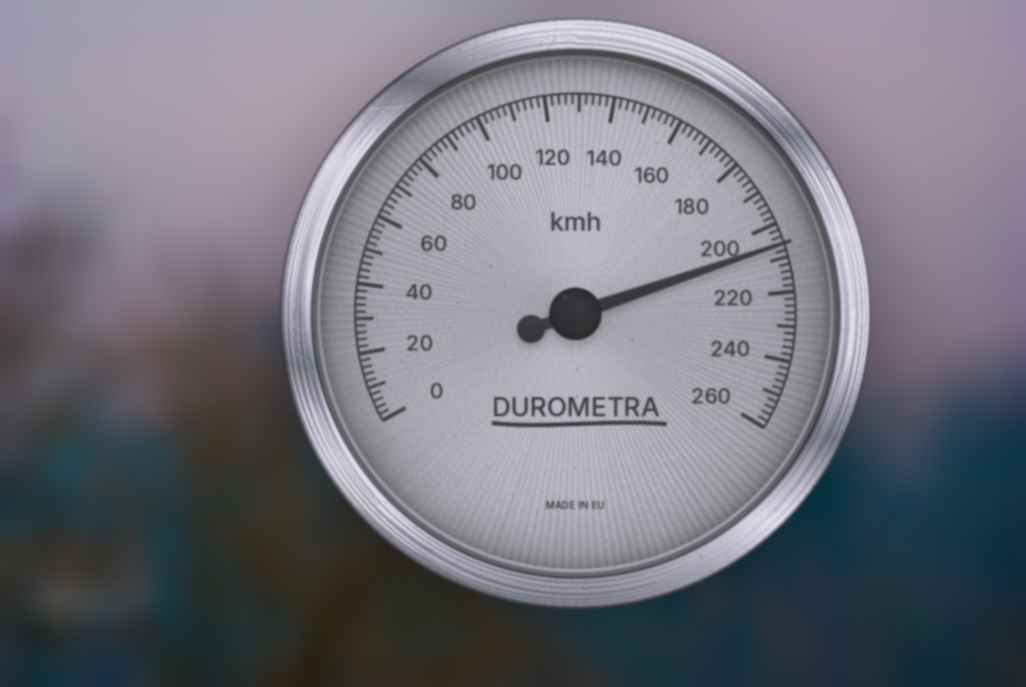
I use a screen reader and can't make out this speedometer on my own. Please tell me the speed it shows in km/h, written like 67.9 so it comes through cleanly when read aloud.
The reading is 206
